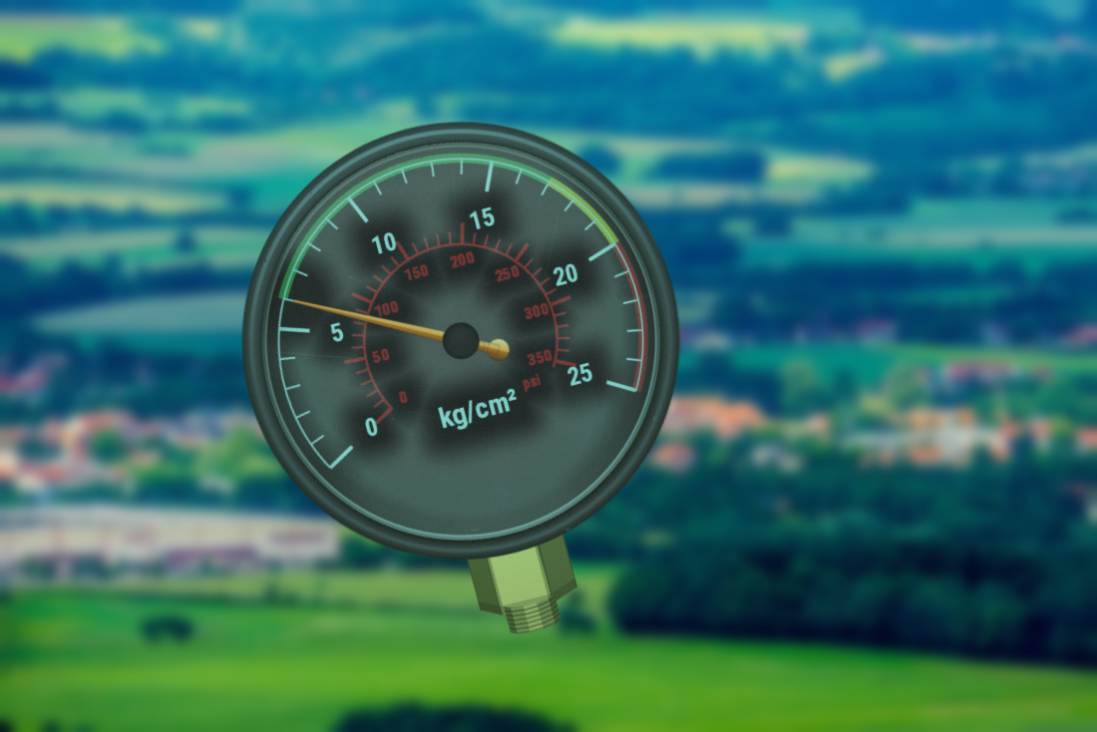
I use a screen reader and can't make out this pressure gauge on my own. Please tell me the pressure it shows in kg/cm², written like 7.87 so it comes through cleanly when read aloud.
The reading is 6
